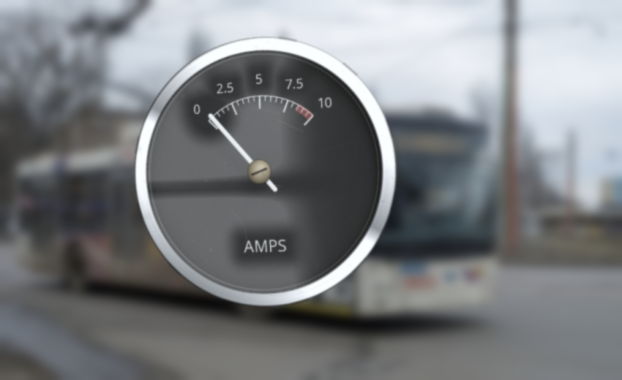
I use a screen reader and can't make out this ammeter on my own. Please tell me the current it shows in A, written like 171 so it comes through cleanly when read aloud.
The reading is 0.5
